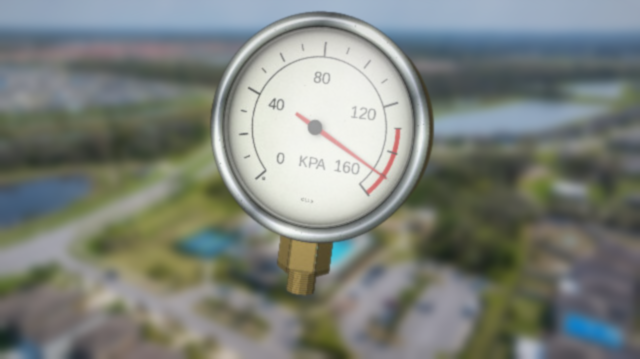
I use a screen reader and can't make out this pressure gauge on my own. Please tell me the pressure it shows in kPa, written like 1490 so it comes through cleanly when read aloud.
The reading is 150
